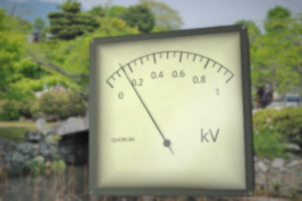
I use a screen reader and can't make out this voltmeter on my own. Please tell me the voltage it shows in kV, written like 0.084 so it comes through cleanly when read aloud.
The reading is 0.15
